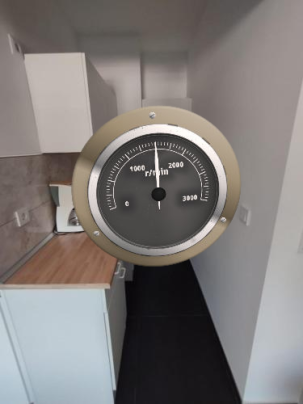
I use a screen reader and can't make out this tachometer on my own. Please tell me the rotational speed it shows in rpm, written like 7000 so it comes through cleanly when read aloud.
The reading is 1500
